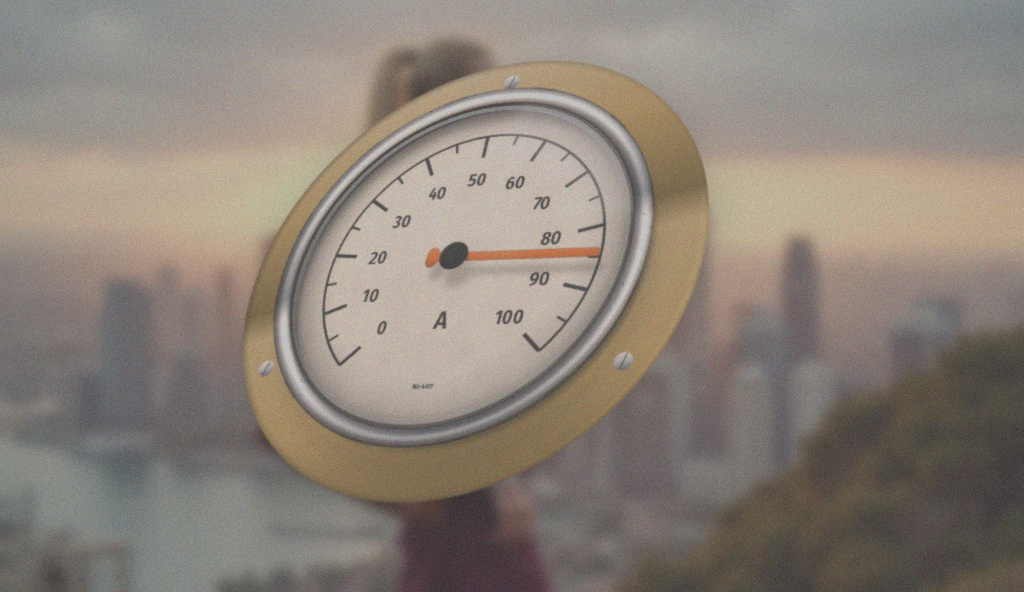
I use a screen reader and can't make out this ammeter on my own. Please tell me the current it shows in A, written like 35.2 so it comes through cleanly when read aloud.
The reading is 85
